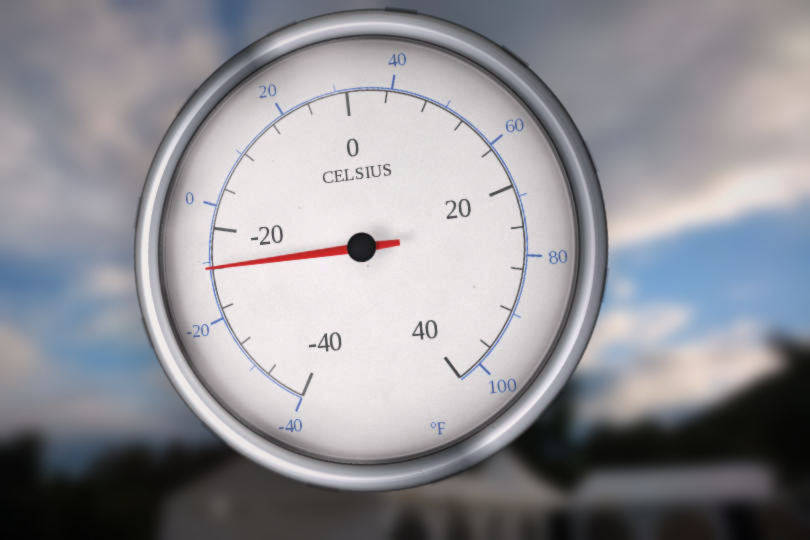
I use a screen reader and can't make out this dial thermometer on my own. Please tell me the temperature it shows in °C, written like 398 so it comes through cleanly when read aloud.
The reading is -24
